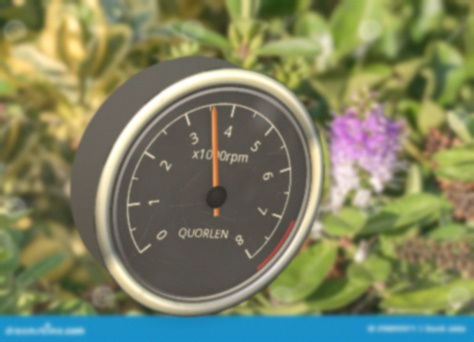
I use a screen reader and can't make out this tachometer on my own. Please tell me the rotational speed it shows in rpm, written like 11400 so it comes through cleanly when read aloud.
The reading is 3500
